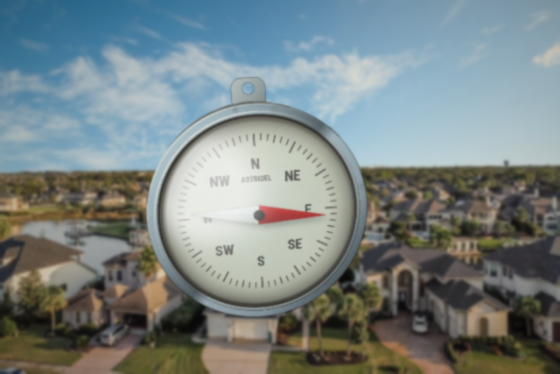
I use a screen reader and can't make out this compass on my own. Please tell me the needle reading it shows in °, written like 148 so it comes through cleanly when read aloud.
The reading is 95
